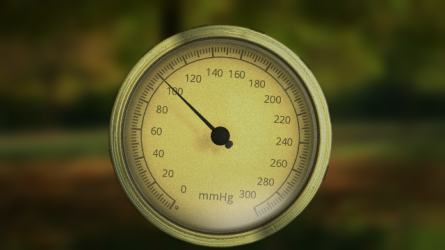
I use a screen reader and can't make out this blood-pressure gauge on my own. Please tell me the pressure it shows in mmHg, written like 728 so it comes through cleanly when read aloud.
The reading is 100
